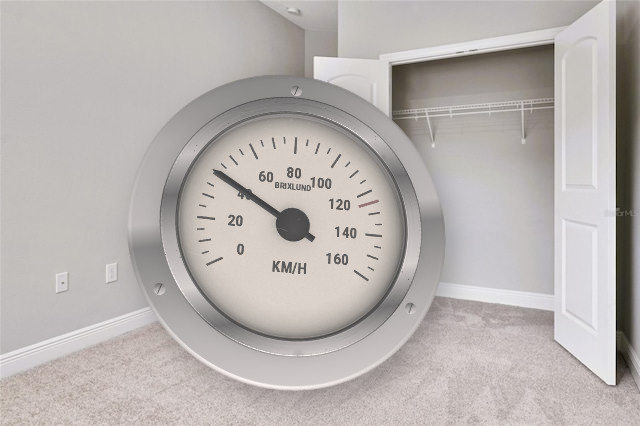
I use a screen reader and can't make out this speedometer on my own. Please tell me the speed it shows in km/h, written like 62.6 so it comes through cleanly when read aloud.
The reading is 40
